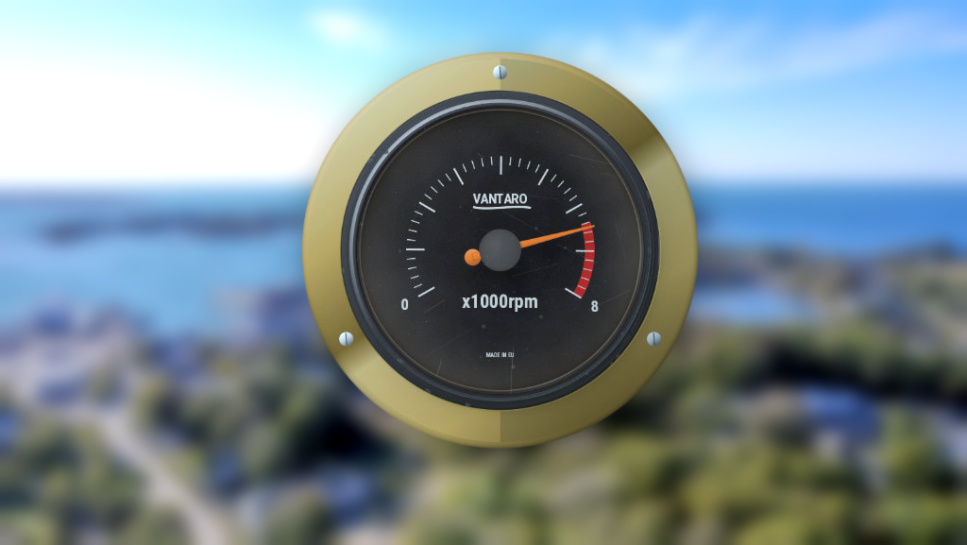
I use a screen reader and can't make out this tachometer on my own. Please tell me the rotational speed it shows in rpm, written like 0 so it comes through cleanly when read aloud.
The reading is 6500
